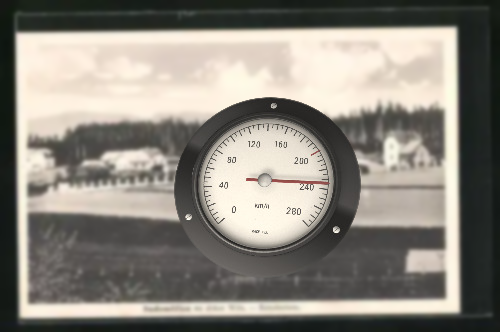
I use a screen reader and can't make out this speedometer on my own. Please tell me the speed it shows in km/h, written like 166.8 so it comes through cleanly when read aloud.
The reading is 235
